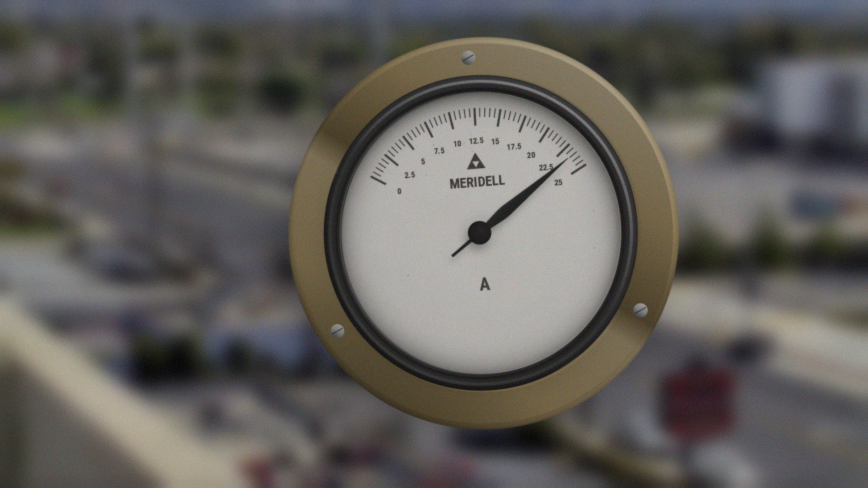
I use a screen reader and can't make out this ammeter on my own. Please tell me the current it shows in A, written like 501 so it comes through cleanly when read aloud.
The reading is 23.5
